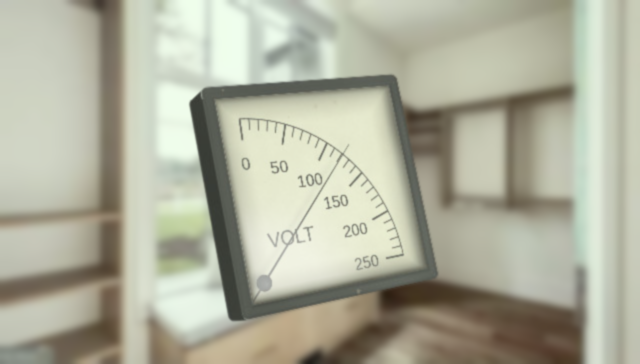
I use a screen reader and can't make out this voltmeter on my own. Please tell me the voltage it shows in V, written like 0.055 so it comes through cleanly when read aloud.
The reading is 120
